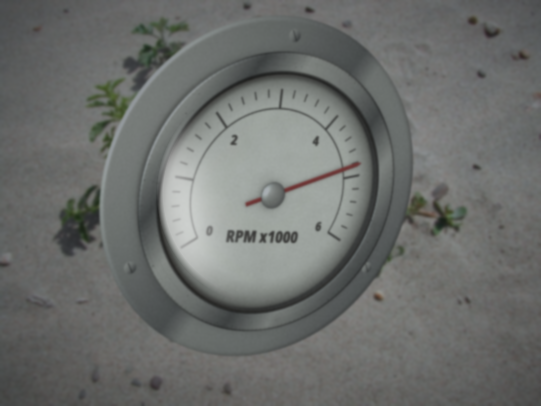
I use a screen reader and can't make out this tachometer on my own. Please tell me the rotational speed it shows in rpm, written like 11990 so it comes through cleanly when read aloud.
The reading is 4800
